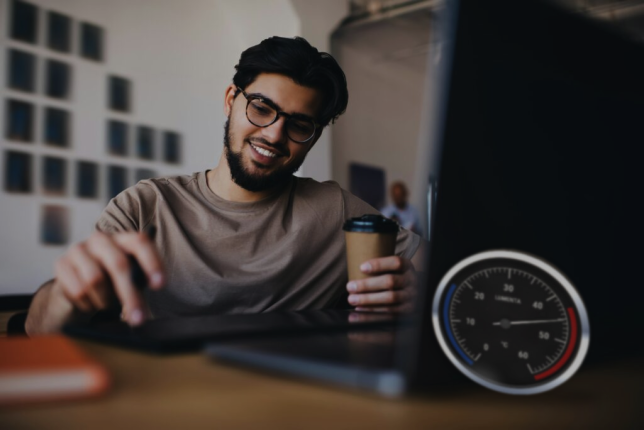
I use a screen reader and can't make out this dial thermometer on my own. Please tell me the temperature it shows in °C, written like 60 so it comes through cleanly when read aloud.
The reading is 45
